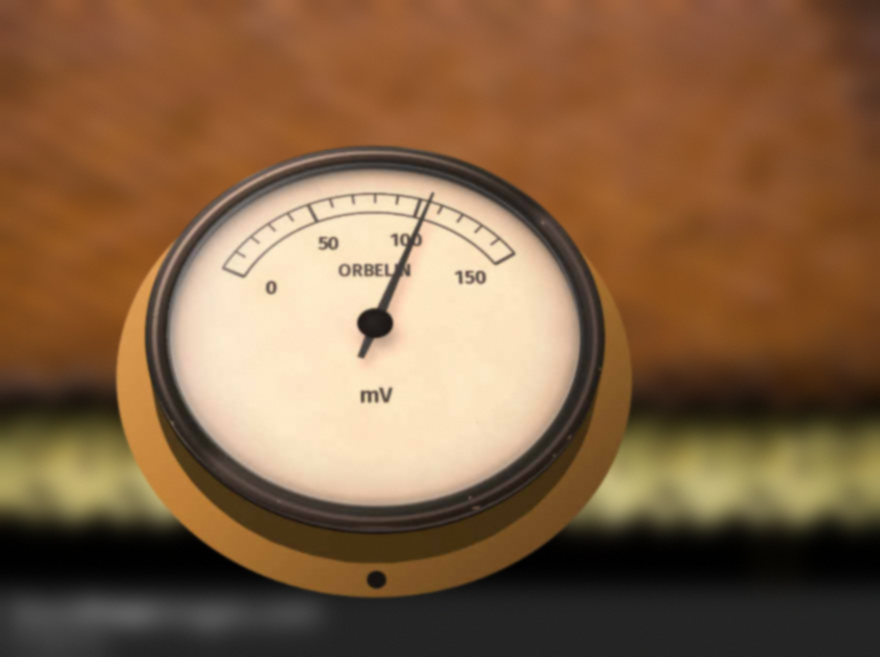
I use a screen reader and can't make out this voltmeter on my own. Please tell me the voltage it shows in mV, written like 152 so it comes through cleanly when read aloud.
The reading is 105
